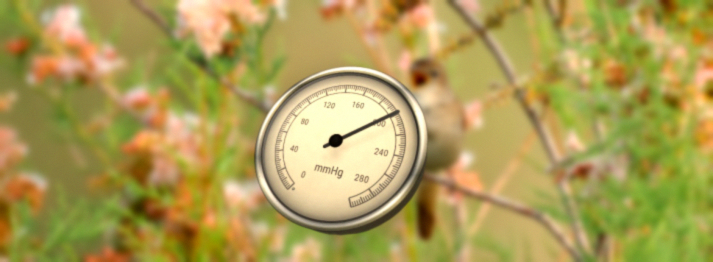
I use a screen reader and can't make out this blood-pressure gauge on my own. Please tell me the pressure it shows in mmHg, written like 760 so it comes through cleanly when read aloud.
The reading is 200
